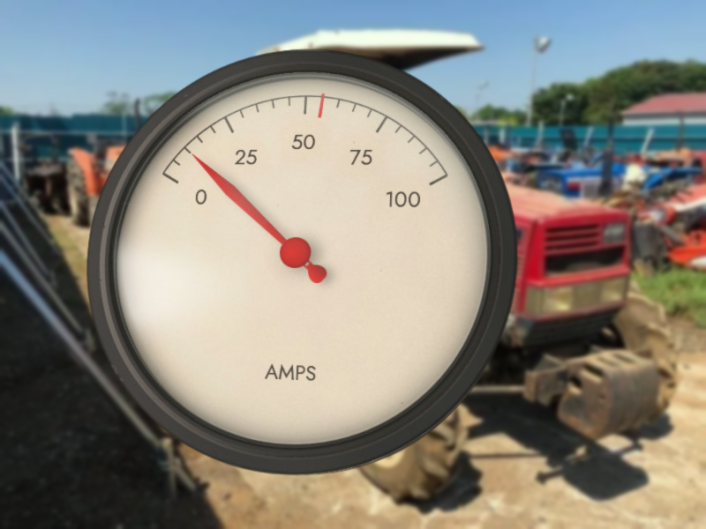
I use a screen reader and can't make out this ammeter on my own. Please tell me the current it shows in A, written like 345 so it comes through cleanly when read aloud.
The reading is 10
